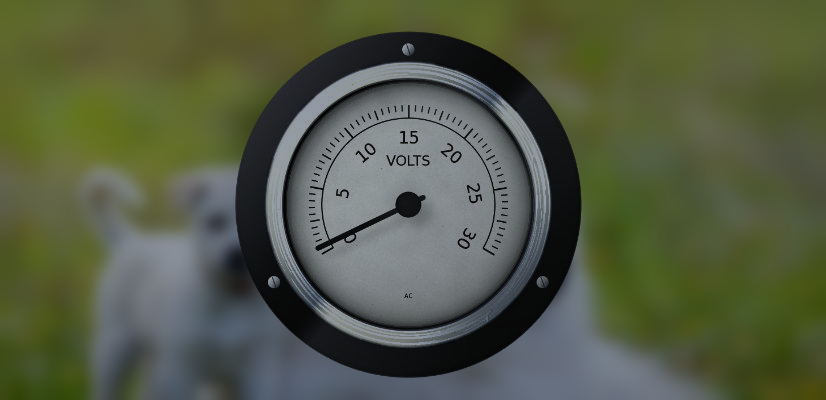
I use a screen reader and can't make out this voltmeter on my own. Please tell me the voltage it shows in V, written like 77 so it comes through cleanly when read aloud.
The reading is 0.5
